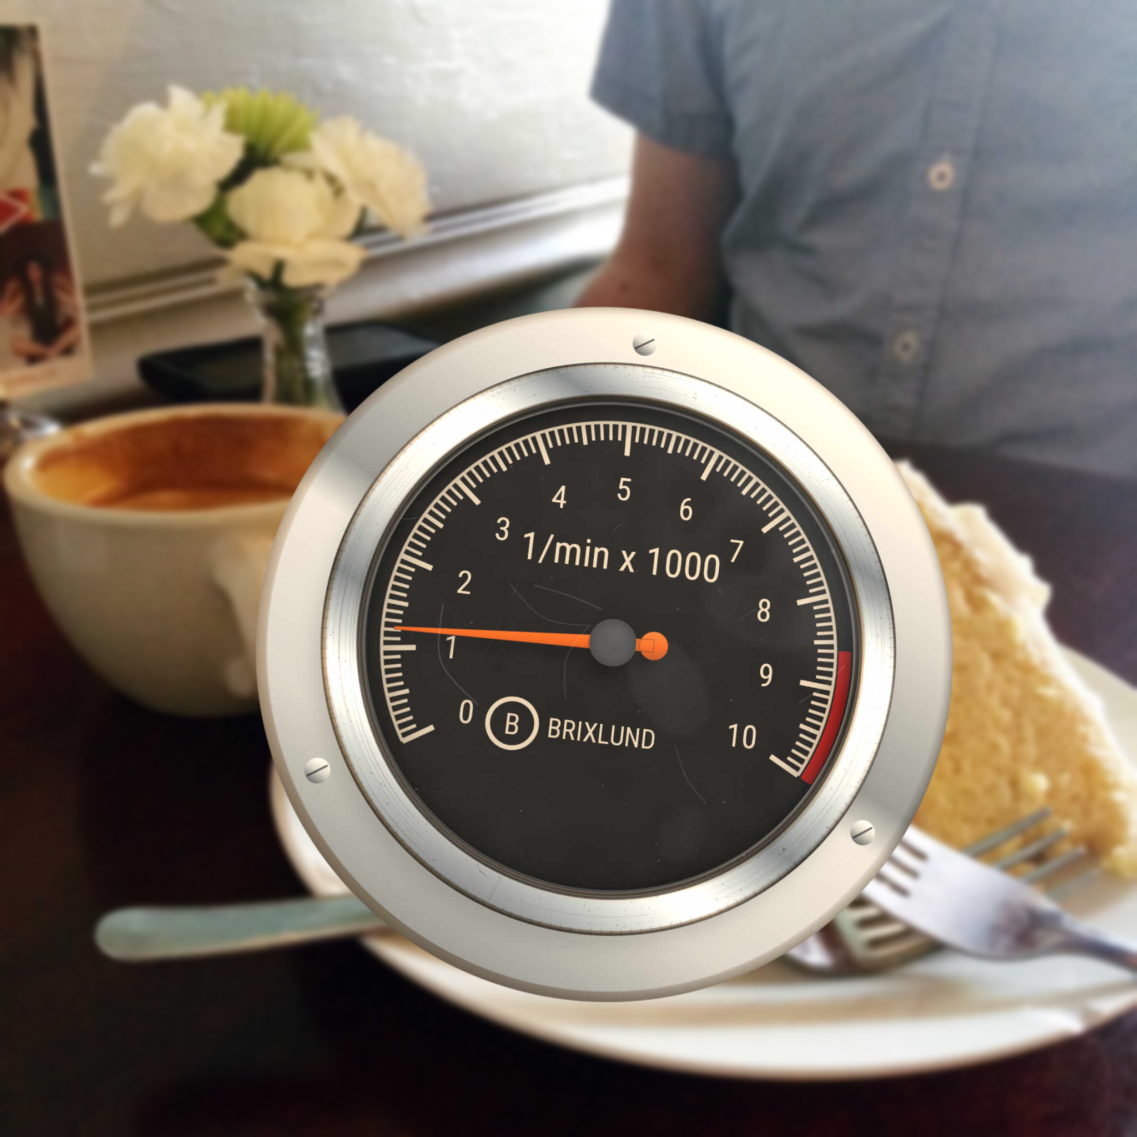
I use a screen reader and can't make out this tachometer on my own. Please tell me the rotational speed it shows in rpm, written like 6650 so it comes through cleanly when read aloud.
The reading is 1200
